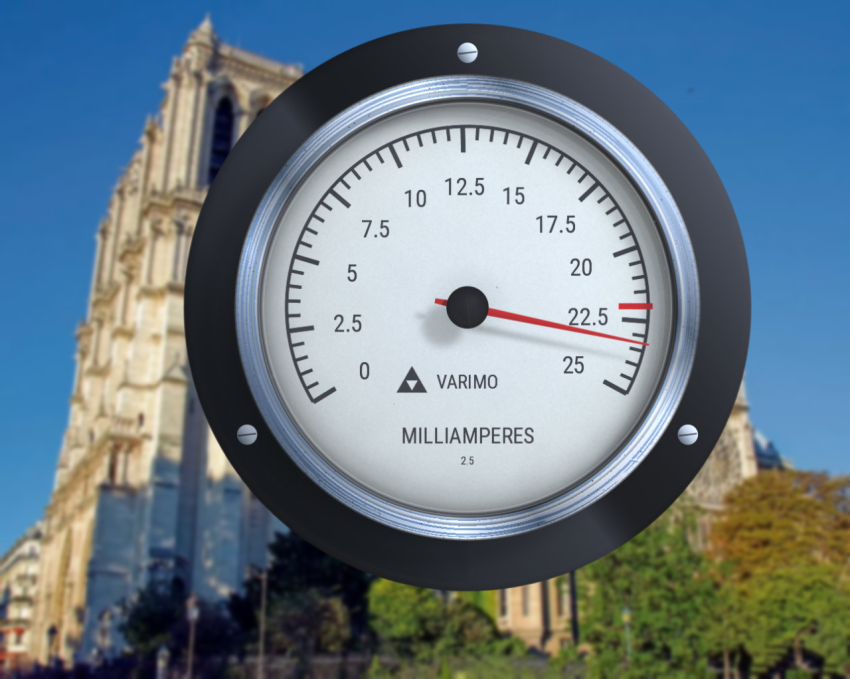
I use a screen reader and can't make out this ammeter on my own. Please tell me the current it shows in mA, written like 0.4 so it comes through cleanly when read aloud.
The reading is 23.25
